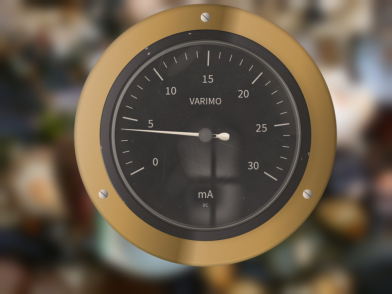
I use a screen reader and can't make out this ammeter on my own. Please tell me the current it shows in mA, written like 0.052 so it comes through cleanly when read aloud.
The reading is 4
